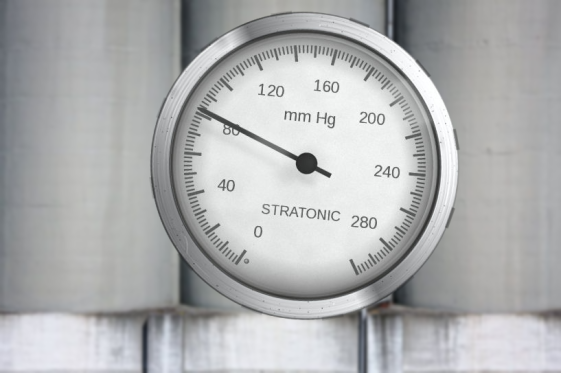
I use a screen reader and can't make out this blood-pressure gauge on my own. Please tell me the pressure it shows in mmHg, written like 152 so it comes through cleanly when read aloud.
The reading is 82
